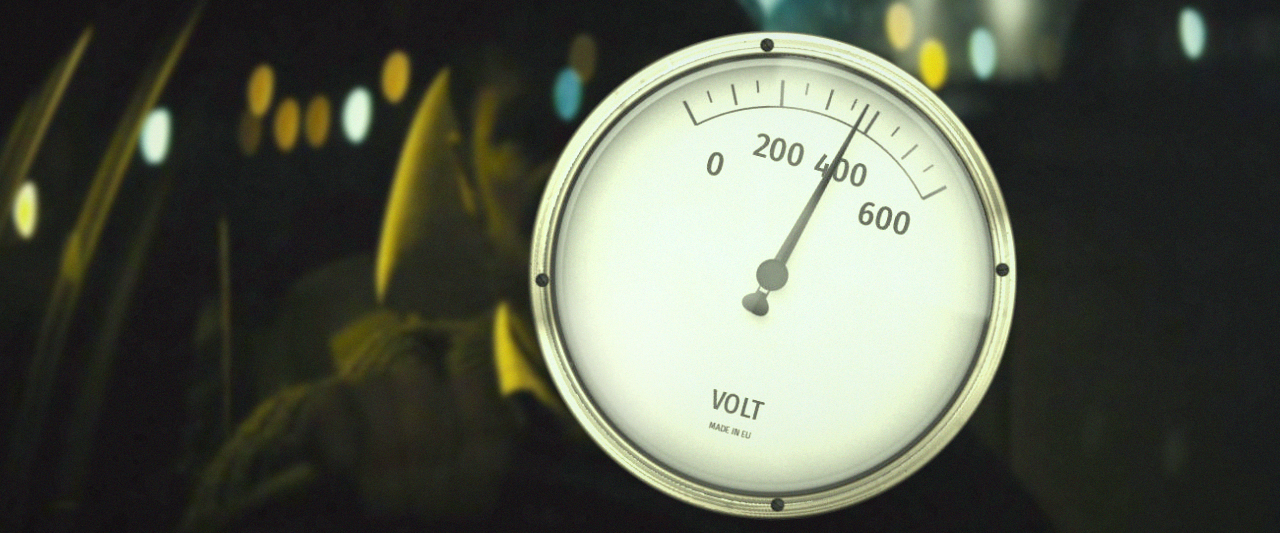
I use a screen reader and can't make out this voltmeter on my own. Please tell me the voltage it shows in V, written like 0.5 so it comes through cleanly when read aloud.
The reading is 375
